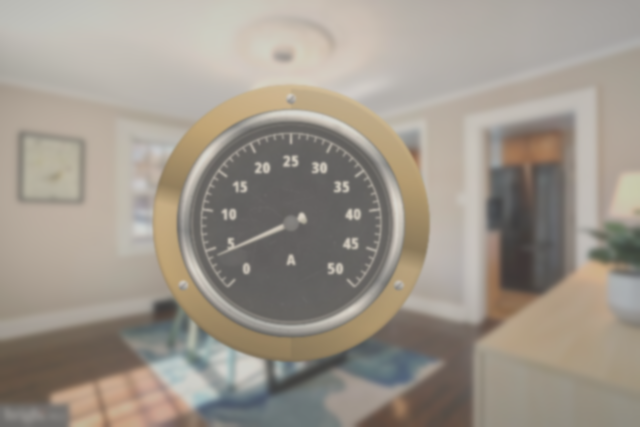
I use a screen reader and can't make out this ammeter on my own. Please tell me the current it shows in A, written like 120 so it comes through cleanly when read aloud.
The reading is 4
